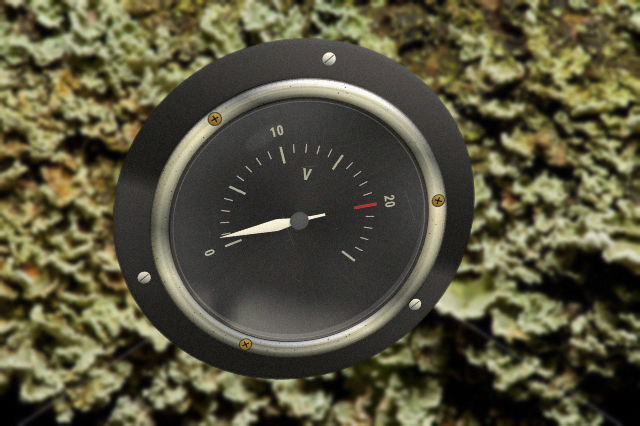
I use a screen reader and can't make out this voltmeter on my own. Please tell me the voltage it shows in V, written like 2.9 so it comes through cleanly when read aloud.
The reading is 1
